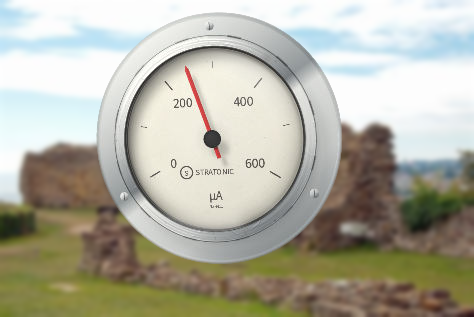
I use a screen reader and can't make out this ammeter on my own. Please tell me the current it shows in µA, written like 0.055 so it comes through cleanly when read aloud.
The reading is 250
